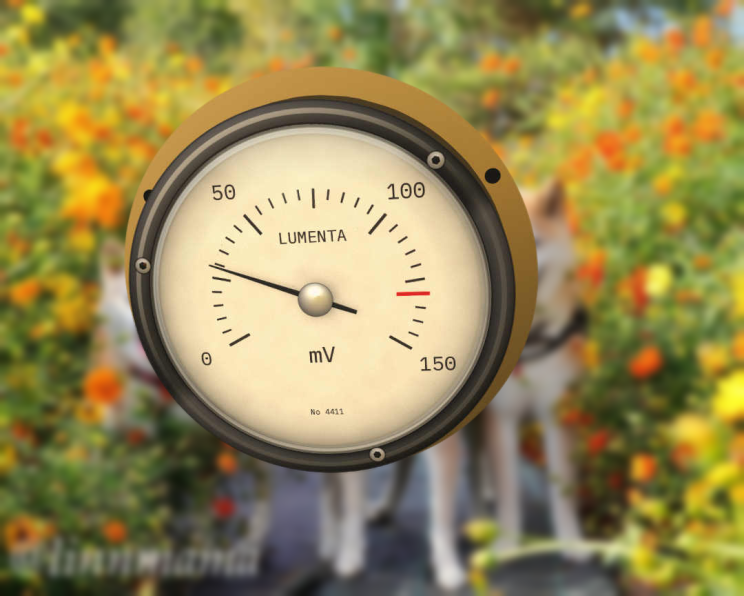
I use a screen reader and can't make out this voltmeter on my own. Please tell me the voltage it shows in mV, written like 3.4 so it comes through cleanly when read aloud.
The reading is 30
